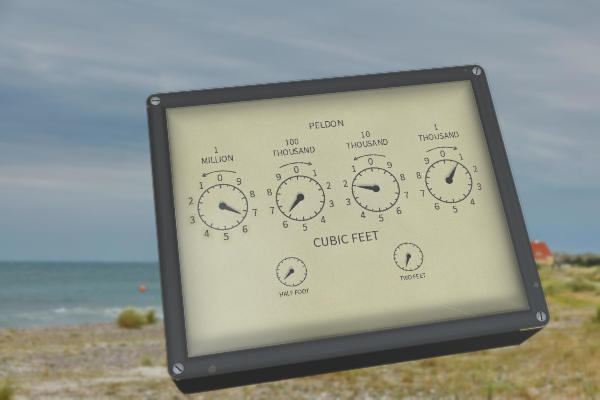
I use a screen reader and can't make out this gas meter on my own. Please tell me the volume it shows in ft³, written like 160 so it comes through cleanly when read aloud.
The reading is 662100
